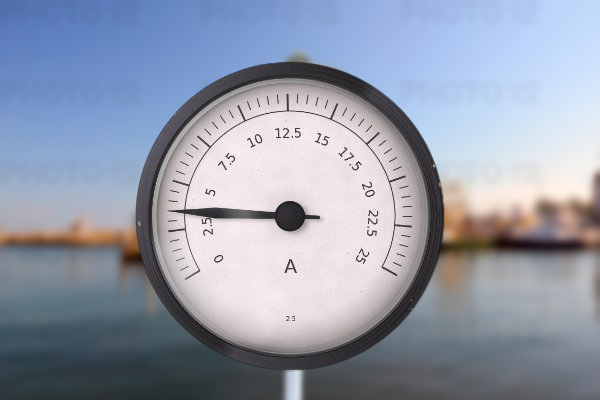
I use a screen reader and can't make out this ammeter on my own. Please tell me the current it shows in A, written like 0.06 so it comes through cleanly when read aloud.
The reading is 3.5
